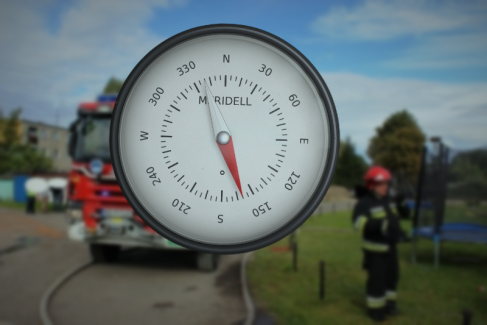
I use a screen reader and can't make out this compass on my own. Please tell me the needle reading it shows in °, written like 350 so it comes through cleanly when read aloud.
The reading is 160
